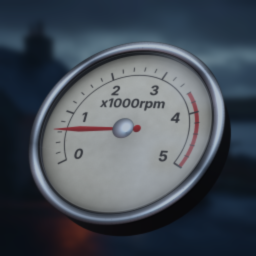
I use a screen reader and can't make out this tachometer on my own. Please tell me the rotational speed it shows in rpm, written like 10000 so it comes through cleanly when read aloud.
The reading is 600
